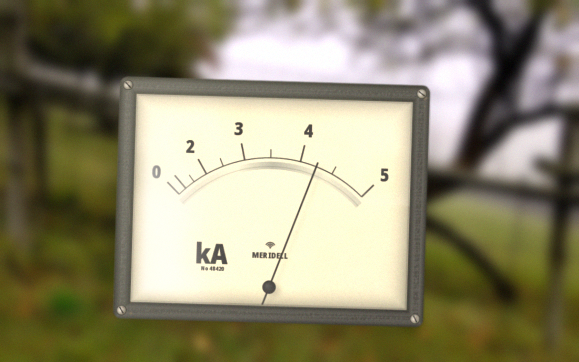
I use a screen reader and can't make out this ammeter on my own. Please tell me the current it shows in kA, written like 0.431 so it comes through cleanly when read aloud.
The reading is 4.25
